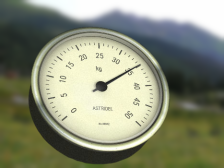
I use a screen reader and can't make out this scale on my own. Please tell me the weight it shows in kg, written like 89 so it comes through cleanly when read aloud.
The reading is 35
